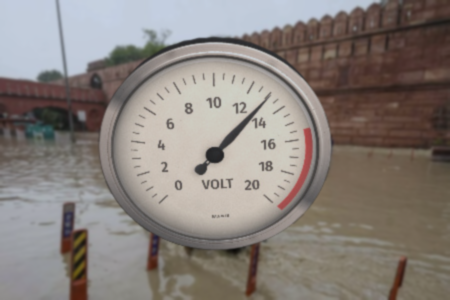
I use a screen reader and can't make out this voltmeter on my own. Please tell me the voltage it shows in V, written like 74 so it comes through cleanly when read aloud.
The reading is 13
